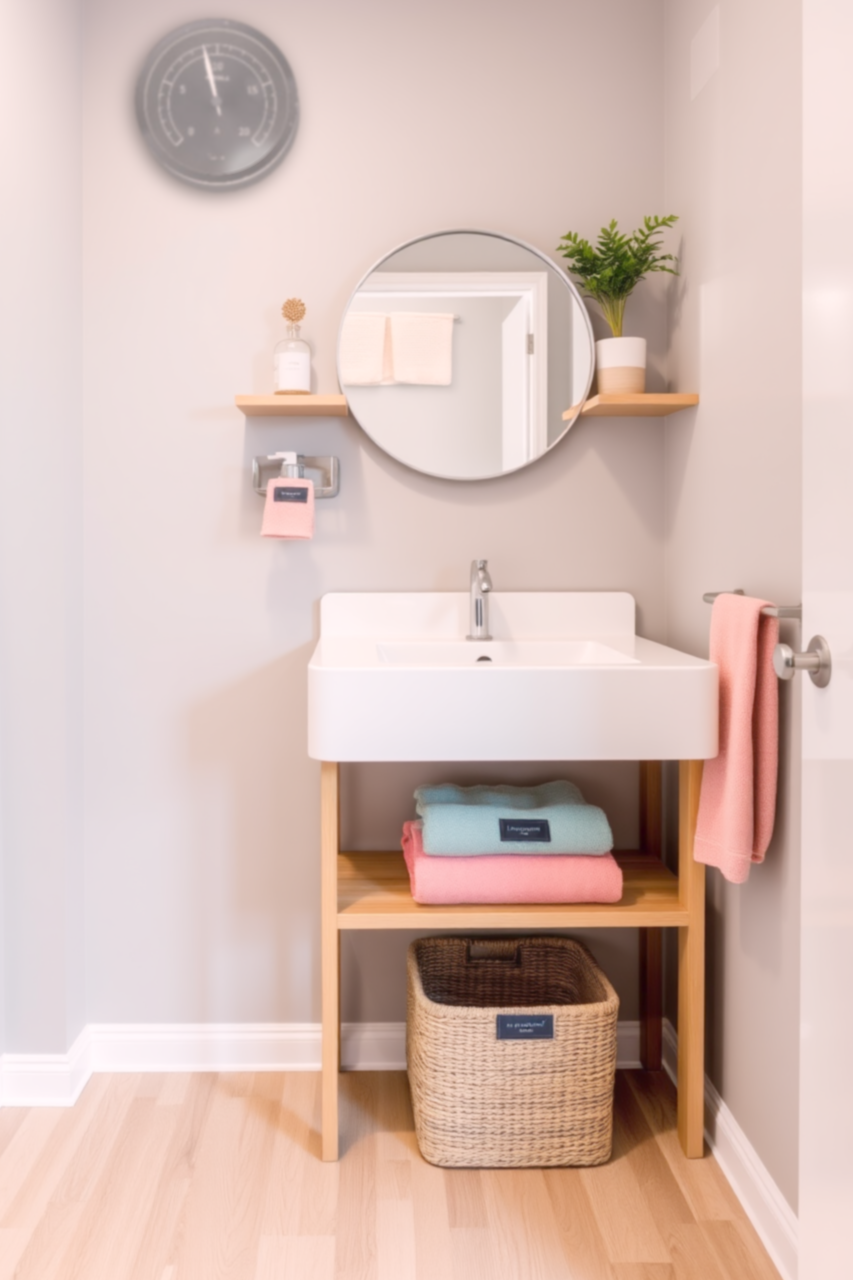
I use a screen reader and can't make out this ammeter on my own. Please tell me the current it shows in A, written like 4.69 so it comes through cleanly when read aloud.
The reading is 9
